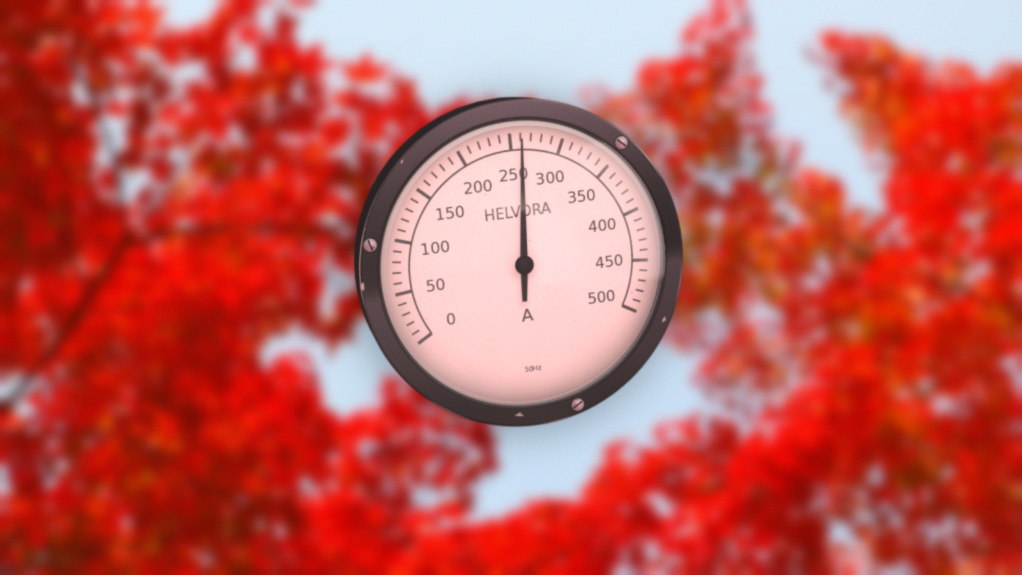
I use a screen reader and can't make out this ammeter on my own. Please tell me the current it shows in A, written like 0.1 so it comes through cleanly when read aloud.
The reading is 260
